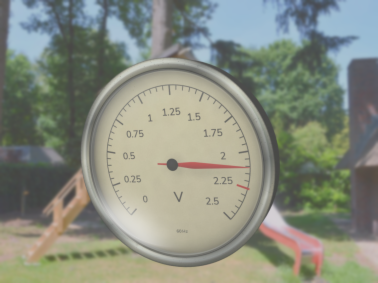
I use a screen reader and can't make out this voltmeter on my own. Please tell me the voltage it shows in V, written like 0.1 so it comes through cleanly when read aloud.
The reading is 2.1
